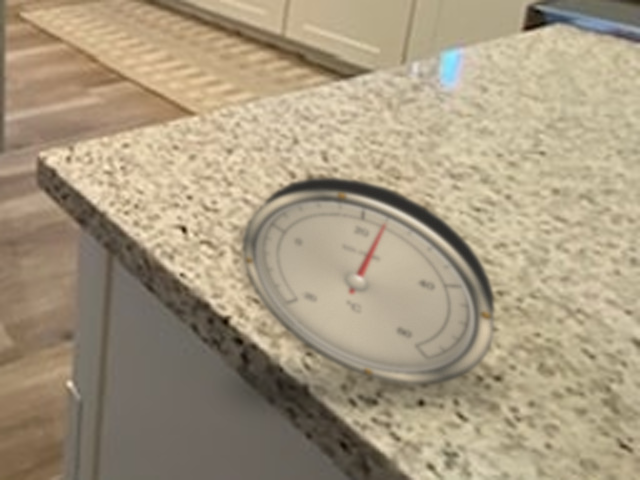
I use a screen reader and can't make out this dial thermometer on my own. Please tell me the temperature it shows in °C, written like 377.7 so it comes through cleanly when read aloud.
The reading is 24
